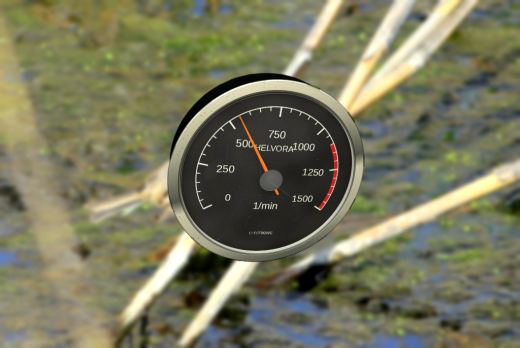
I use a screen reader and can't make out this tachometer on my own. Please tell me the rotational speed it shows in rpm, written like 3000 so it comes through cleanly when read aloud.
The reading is 550
